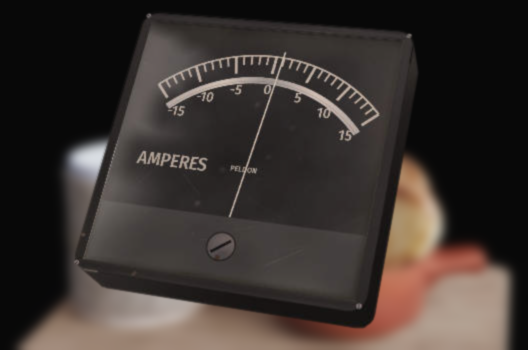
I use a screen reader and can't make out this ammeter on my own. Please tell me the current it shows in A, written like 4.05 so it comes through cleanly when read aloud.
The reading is 1
